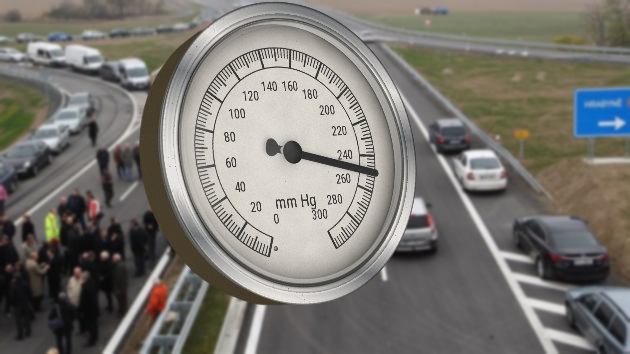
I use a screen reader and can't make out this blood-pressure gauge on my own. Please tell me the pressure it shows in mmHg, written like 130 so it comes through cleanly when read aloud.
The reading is 250
